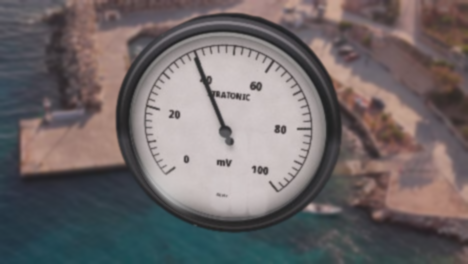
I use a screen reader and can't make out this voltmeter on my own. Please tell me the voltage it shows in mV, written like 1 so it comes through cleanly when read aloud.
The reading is 40
